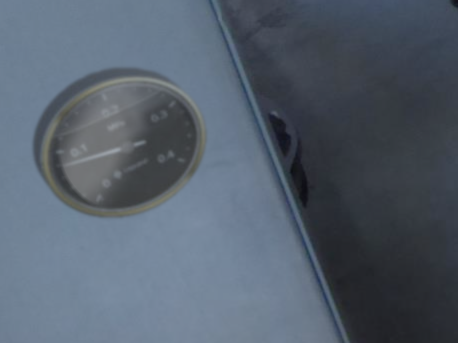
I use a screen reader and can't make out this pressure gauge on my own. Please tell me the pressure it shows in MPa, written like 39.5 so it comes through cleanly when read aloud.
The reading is 0.08
